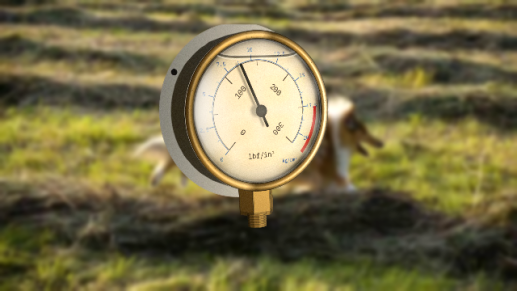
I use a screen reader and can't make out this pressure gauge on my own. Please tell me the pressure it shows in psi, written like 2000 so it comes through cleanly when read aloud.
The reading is 125
